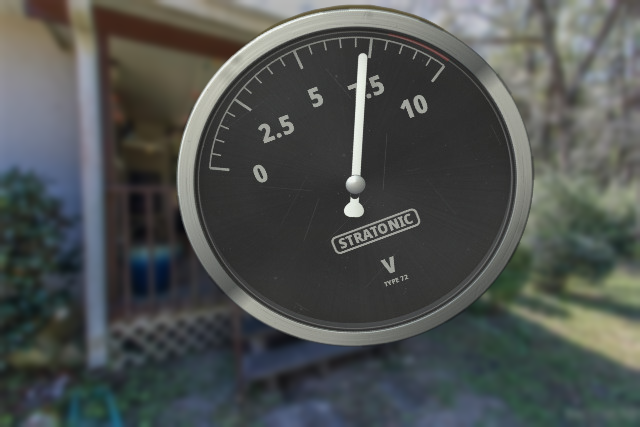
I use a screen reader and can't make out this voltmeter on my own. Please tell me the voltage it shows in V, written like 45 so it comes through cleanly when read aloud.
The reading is 7.25
